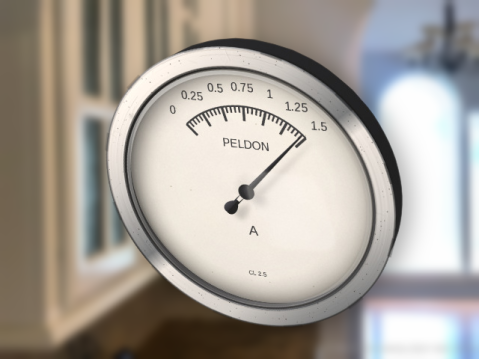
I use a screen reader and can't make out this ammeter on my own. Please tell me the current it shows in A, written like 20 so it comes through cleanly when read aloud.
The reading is 1.45
